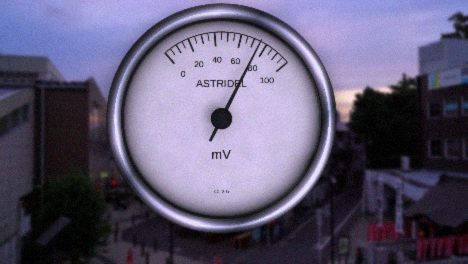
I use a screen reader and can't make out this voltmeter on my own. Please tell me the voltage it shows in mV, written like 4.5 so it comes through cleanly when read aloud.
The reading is 75
